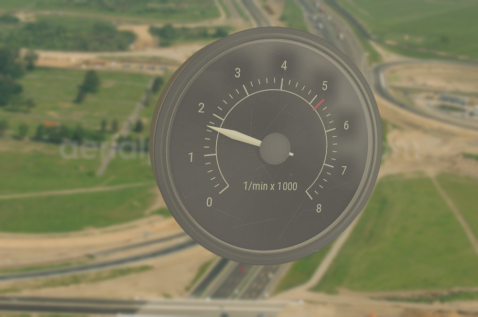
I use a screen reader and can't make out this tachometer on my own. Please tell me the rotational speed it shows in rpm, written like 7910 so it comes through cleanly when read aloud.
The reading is 1700
